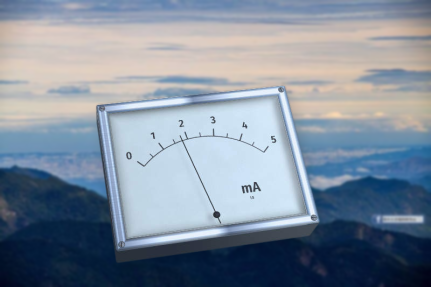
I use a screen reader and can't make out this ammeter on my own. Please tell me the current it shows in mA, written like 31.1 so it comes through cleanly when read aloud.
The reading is 1.75
